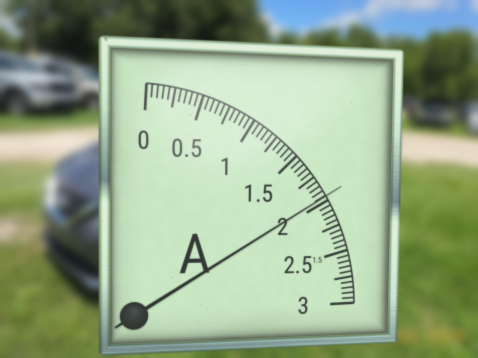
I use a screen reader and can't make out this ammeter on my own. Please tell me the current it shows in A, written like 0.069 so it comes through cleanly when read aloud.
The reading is 1.95
